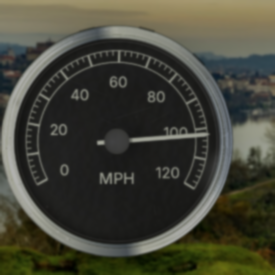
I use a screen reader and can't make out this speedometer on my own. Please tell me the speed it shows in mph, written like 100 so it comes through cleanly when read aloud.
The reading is 102
